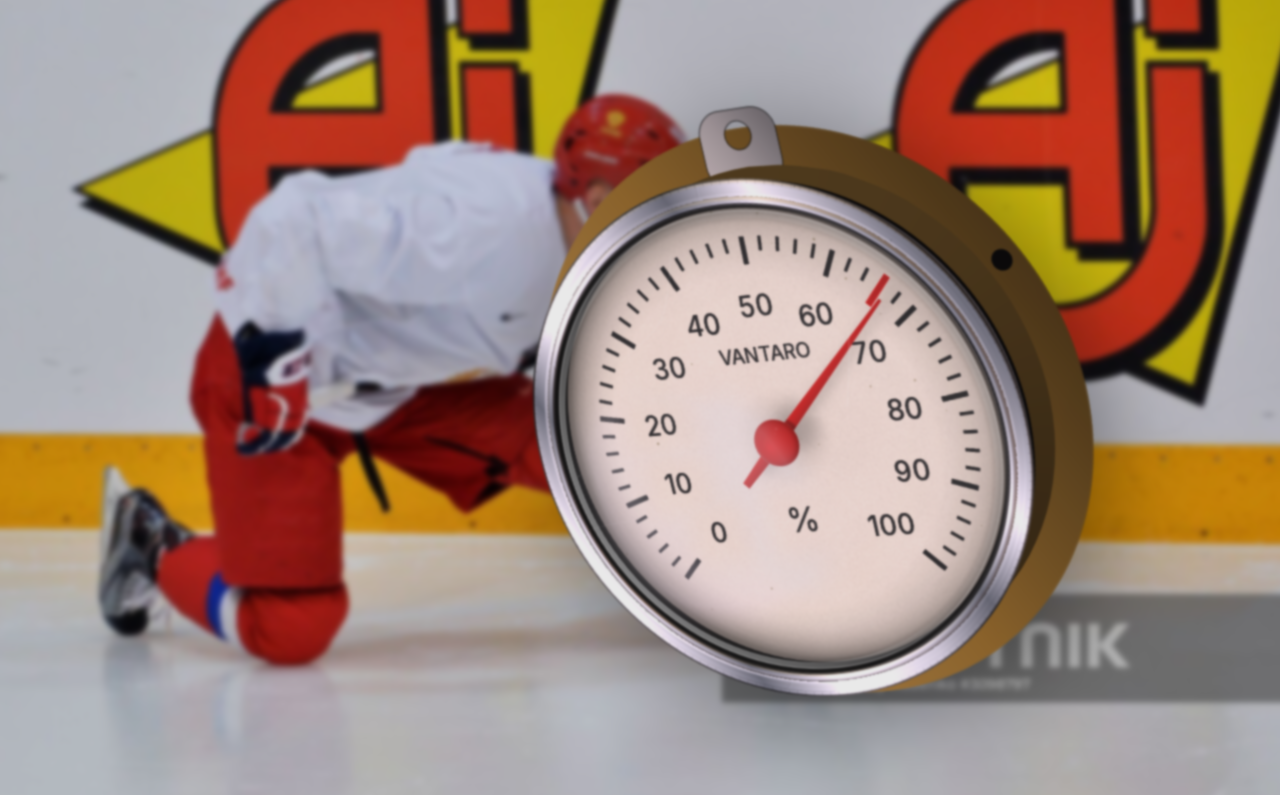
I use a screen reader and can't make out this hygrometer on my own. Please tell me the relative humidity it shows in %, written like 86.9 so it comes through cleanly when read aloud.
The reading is 67
